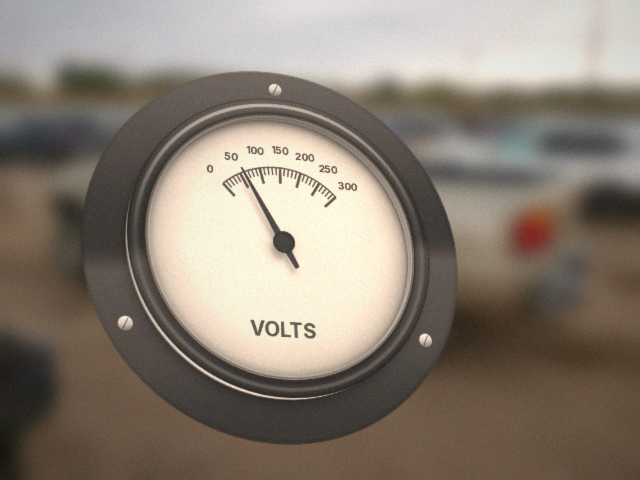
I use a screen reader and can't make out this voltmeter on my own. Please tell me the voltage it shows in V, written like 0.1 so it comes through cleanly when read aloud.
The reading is 50
